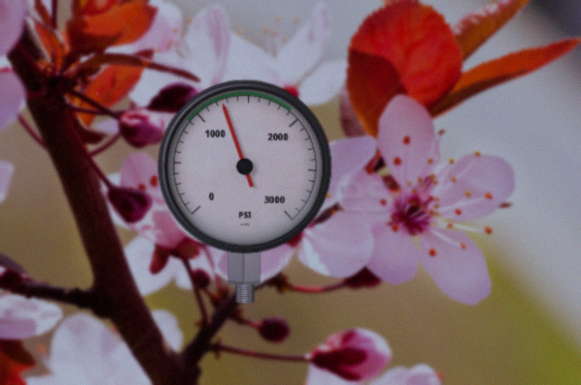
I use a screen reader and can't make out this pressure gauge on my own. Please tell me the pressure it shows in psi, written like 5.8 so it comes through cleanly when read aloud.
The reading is 1250
